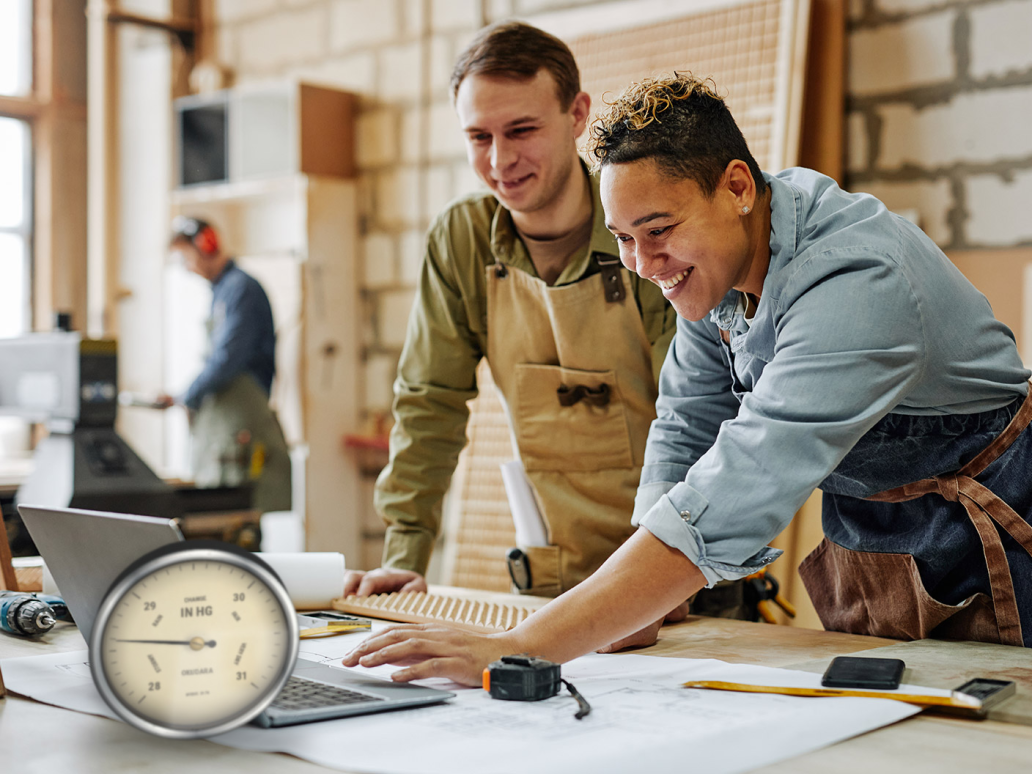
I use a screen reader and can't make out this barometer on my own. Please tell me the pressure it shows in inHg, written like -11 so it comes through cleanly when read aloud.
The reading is 28.6
